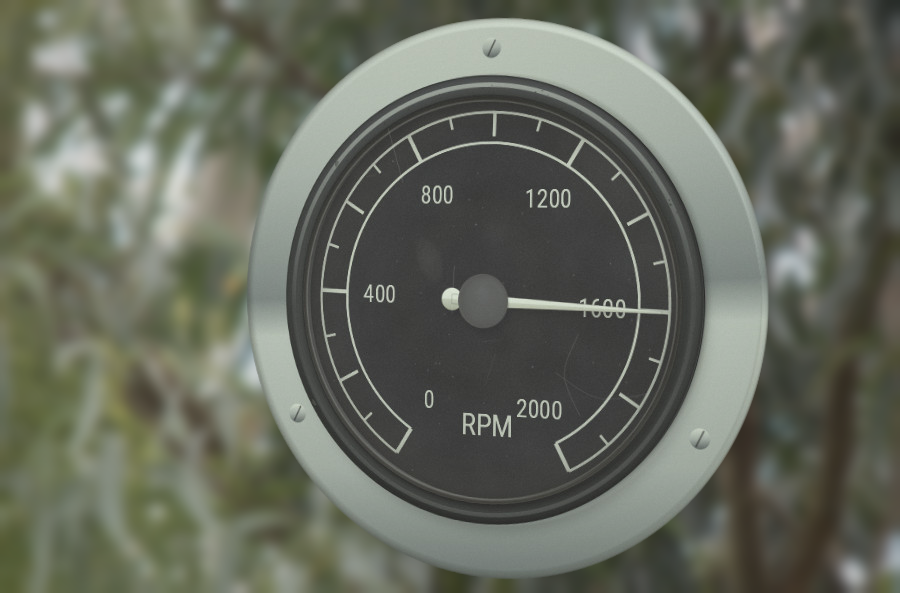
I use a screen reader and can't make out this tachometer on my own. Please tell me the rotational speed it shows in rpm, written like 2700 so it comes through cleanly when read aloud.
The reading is 1600
